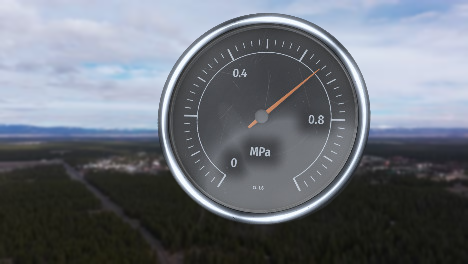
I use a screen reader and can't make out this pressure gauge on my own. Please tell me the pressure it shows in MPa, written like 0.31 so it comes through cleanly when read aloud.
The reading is 0.66
